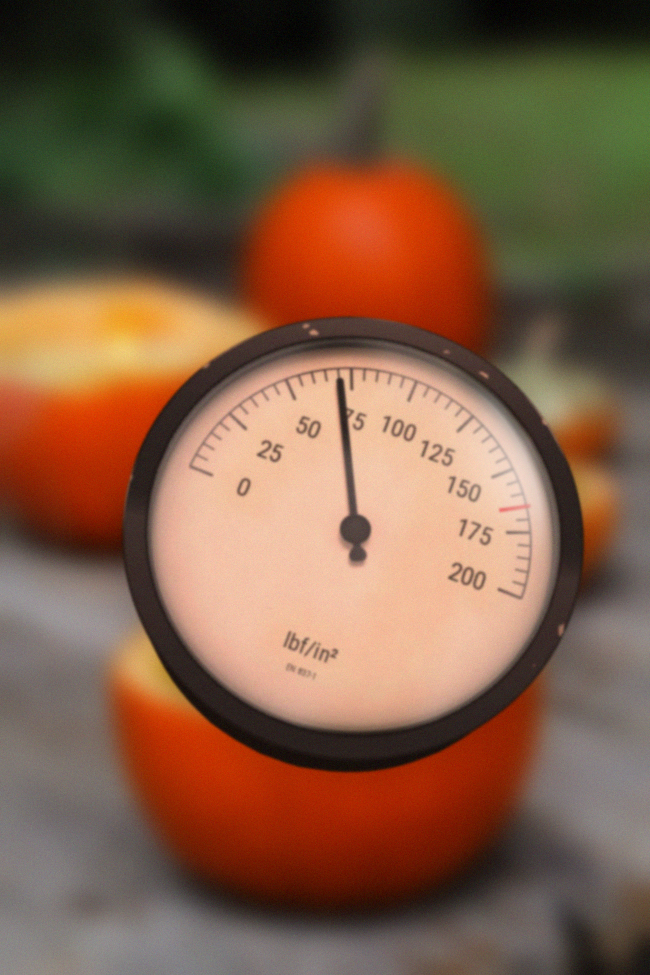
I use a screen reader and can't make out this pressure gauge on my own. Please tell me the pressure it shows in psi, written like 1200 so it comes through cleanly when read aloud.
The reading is 70
